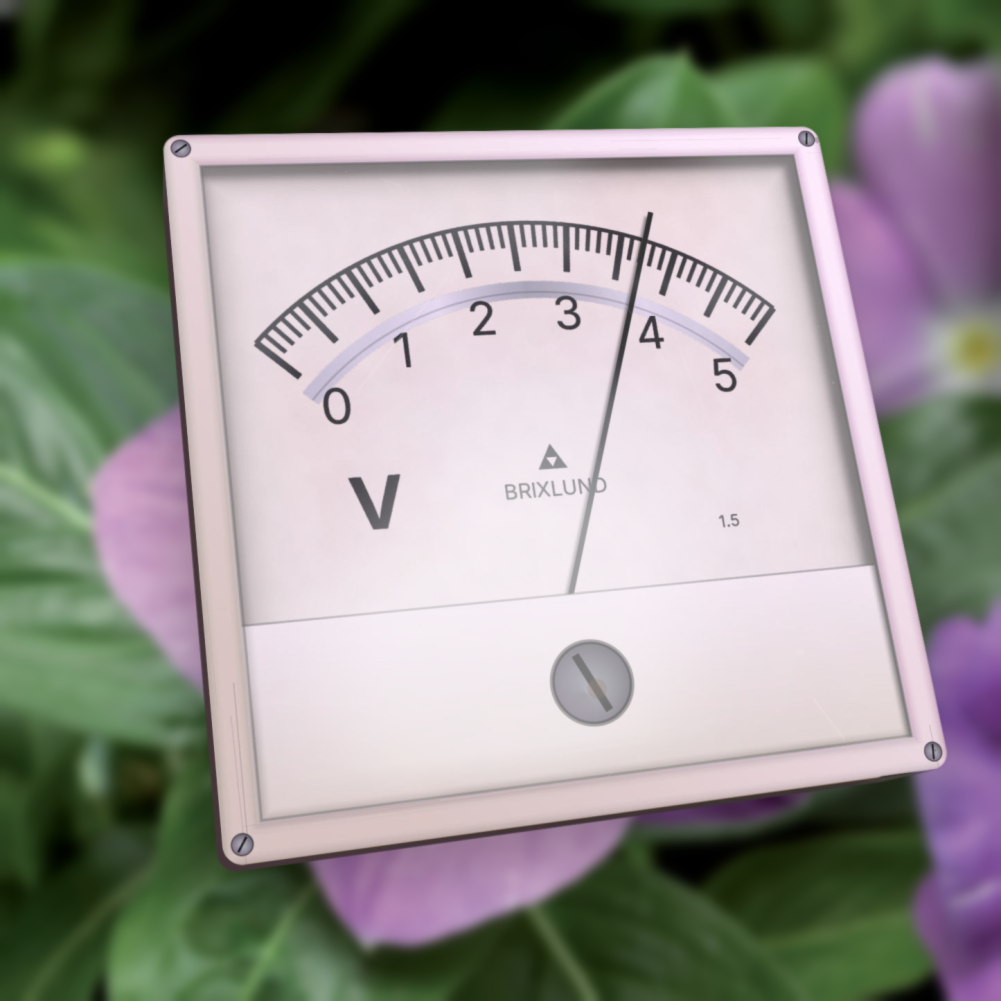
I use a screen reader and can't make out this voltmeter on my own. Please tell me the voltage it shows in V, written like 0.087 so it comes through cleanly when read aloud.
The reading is 3.7
